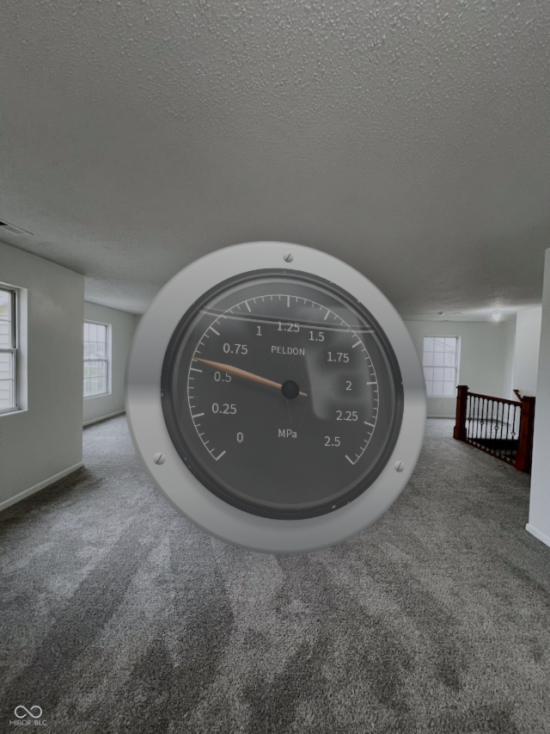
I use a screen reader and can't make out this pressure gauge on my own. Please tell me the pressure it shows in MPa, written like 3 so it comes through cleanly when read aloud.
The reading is 0.55
